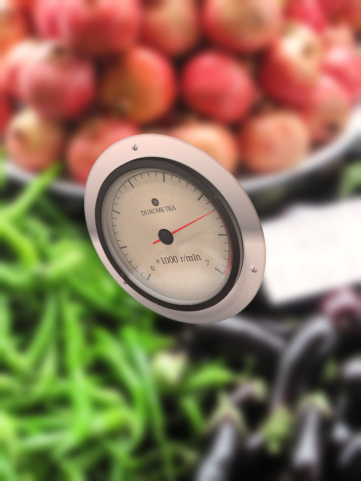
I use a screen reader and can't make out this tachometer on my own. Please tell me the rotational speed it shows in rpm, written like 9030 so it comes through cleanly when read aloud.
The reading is 5400
